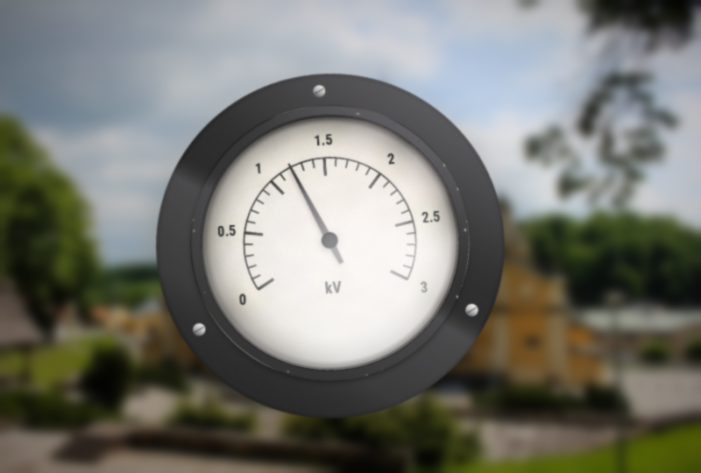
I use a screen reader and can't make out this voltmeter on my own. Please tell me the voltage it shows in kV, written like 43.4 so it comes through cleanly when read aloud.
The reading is 1.2
